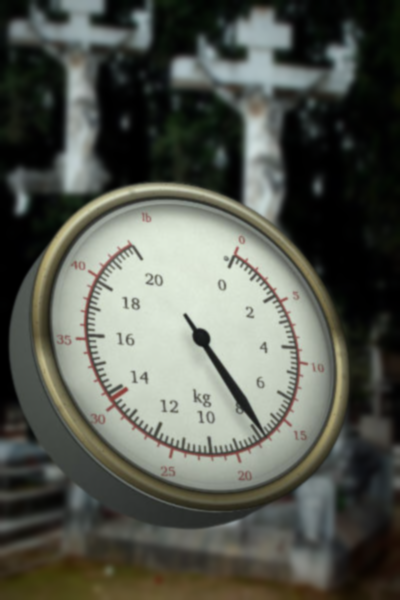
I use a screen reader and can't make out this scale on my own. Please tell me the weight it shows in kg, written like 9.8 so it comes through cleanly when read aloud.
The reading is 8
